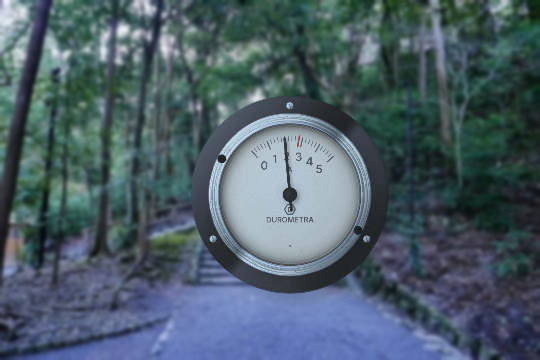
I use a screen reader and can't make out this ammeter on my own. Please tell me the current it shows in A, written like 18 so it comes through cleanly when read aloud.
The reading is 2
